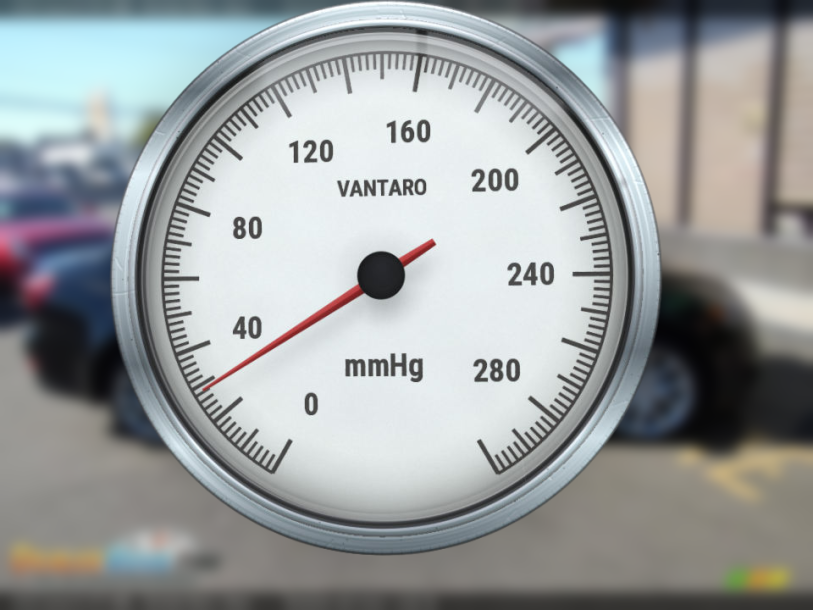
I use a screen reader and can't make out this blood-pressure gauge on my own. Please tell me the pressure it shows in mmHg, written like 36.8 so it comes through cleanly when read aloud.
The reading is 28
